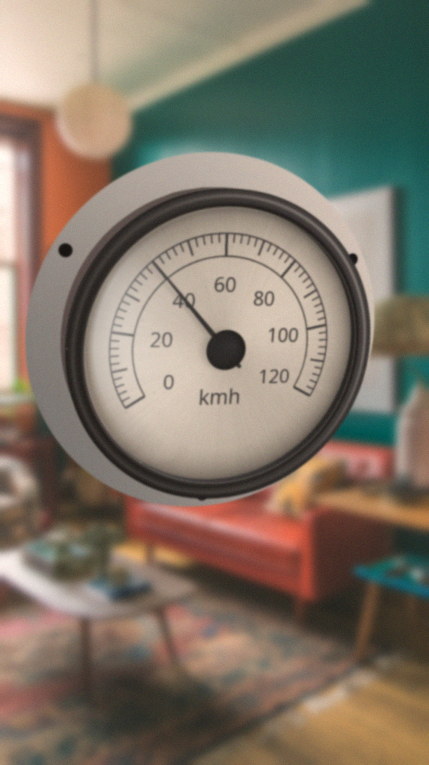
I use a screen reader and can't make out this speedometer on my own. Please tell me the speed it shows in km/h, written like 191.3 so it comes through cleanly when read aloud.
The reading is 40
